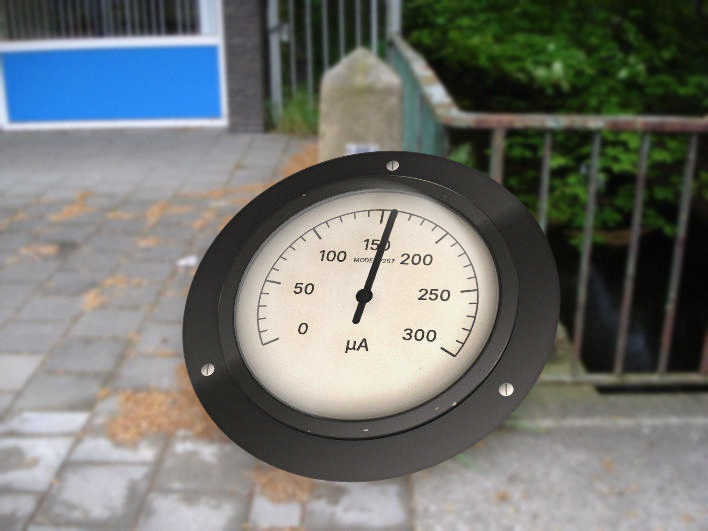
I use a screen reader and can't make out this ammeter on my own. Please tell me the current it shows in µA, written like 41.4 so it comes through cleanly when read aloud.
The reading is 160
